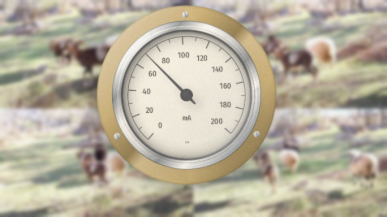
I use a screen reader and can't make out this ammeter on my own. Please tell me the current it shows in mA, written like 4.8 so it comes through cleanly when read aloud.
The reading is 70
